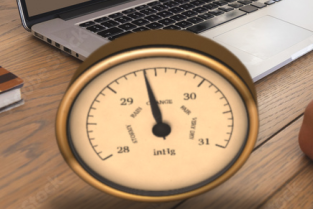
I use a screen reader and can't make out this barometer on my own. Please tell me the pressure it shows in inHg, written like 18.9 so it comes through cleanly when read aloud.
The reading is 29.4
